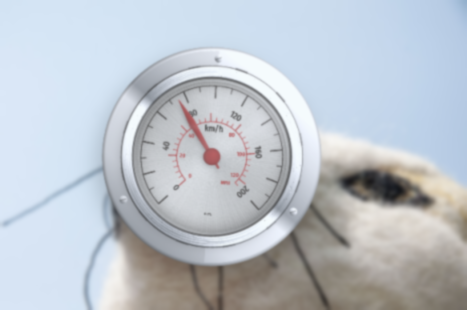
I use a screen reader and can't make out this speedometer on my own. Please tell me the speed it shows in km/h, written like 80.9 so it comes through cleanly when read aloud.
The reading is 75
